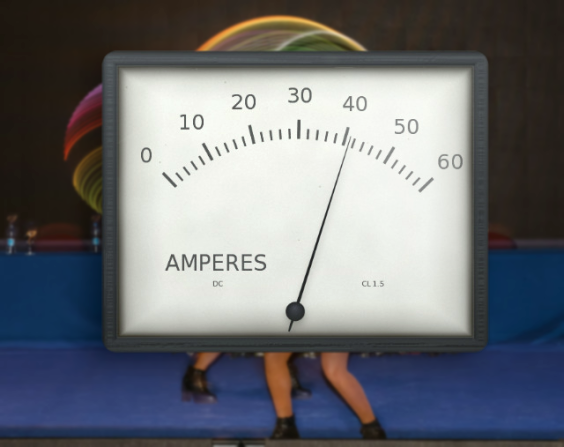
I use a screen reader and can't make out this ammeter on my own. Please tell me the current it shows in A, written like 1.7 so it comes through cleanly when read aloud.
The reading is 41
